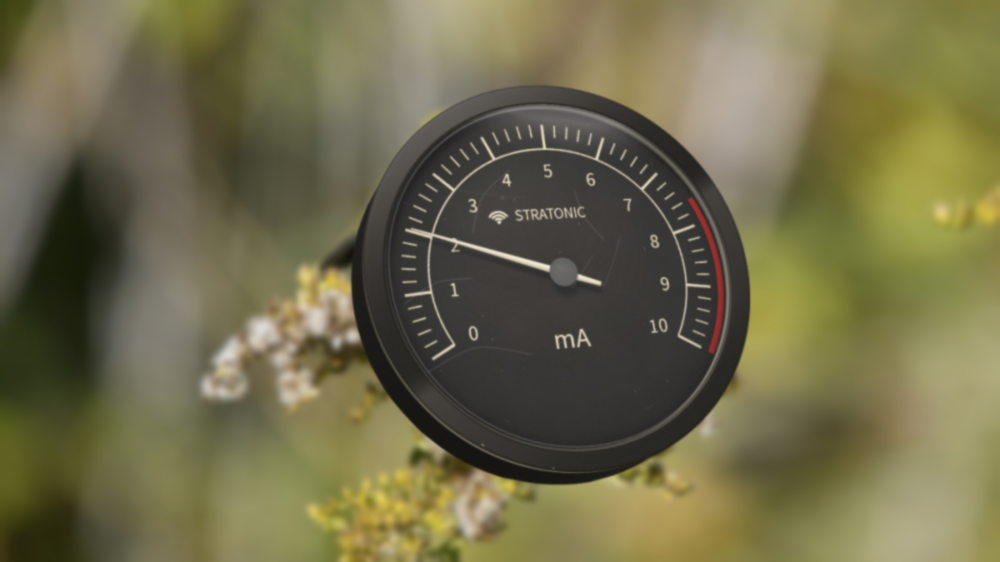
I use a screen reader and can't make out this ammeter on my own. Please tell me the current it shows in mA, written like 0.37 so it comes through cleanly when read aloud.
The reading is 2
